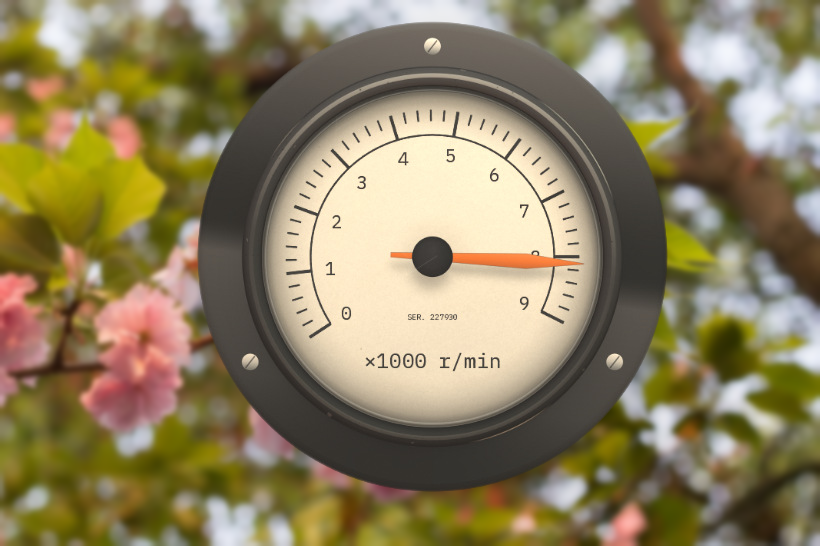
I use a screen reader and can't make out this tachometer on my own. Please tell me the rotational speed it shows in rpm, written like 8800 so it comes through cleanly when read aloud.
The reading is 8100
